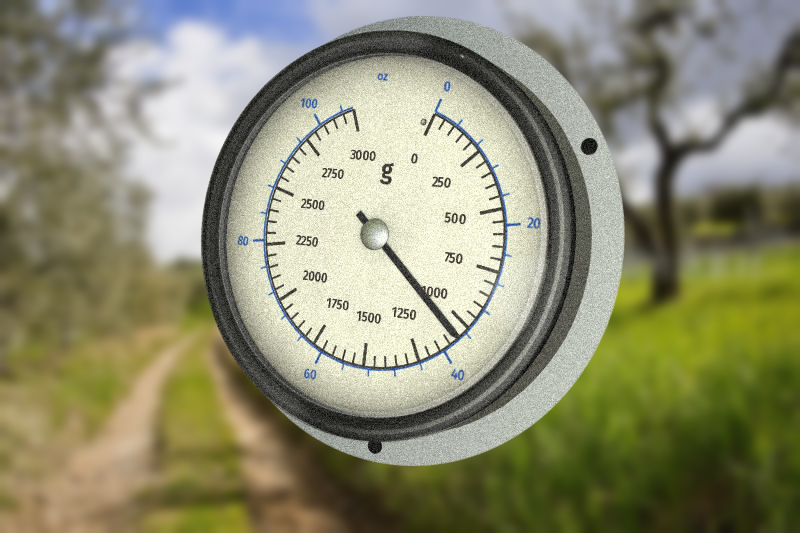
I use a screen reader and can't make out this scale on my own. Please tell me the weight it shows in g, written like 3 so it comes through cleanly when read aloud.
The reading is 1050
